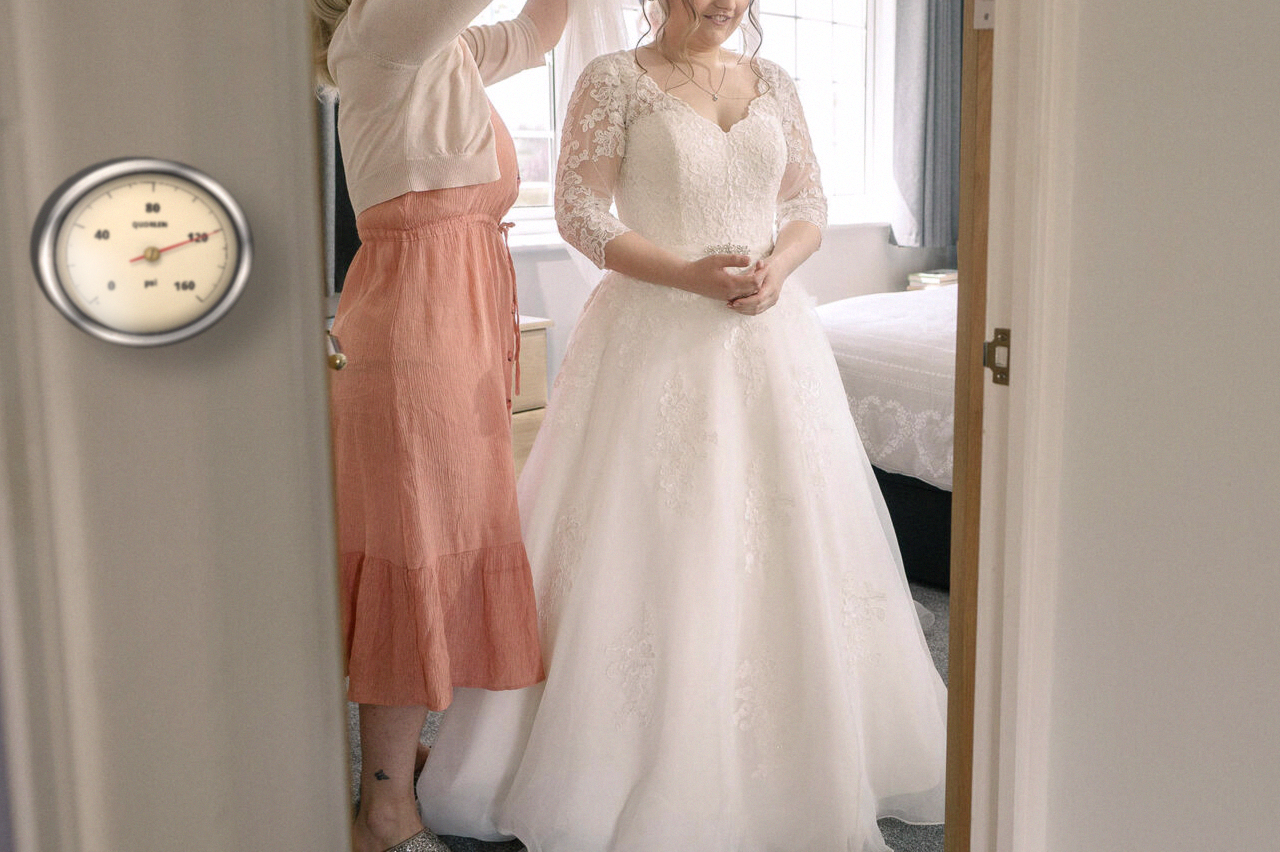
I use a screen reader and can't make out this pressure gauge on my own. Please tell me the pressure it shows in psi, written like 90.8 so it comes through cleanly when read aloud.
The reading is 120
